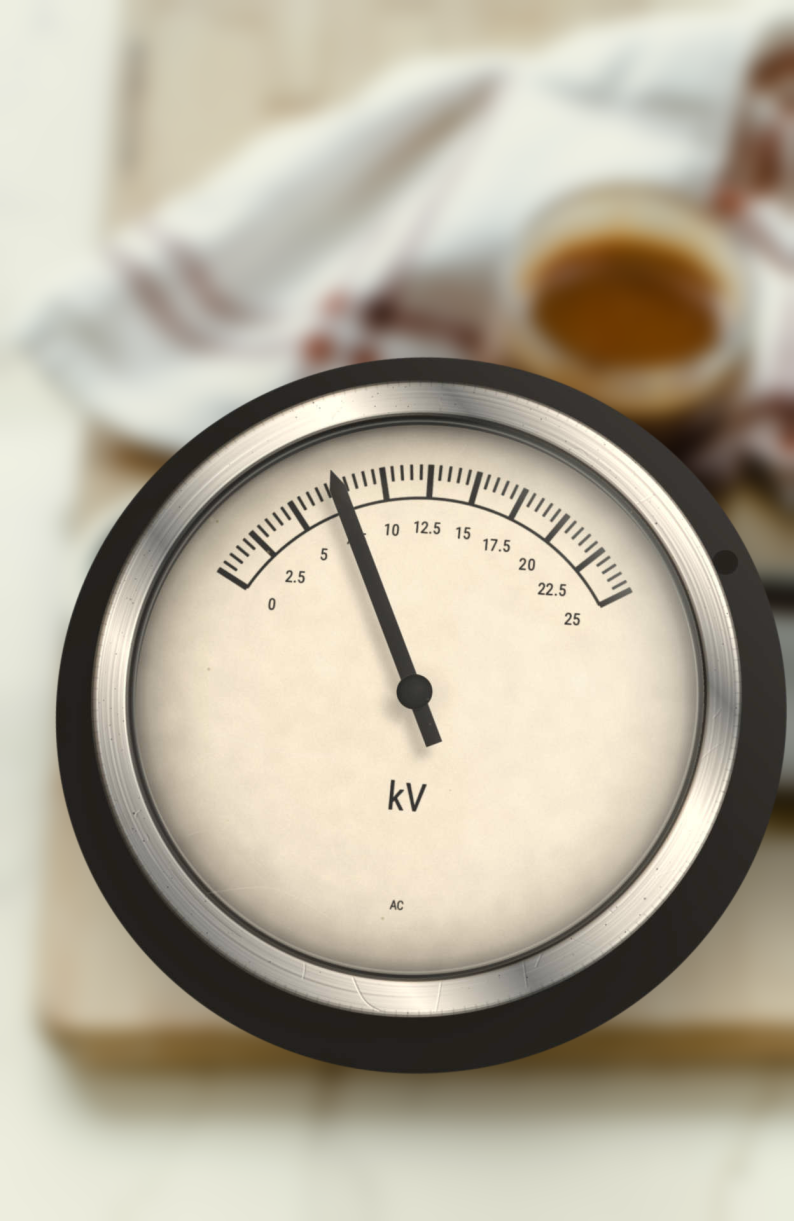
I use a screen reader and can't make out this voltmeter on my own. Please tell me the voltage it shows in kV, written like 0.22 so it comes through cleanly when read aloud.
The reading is 7.5
